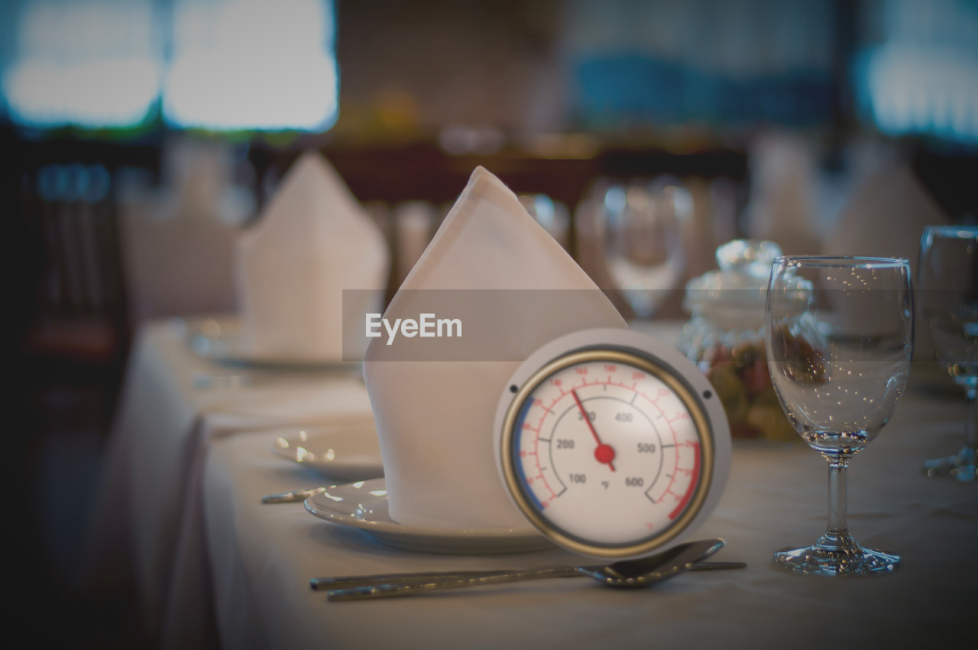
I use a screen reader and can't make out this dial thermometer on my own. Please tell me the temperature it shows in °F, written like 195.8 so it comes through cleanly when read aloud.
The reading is 300
